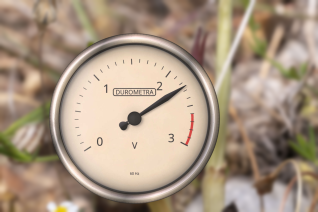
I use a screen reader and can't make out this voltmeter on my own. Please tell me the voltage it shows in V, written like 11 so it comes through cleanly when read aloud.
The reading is 2.25
